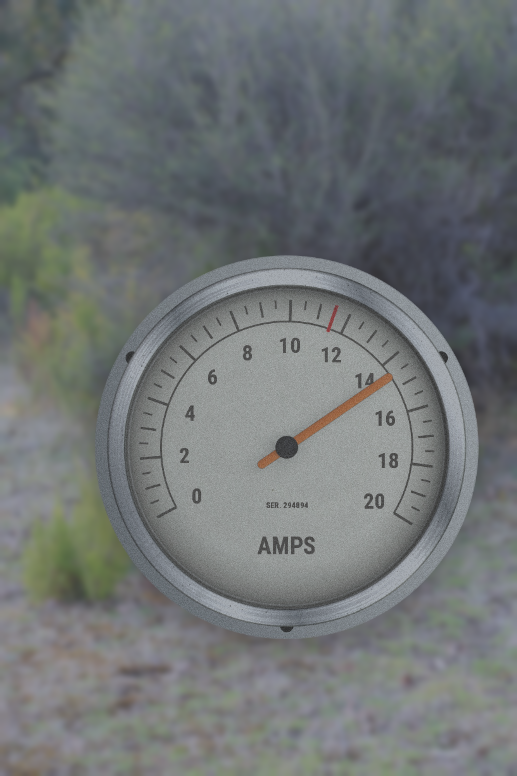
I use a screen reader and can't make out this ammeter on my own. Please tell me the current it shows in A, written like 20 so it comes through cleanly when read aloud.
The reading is 14.5
